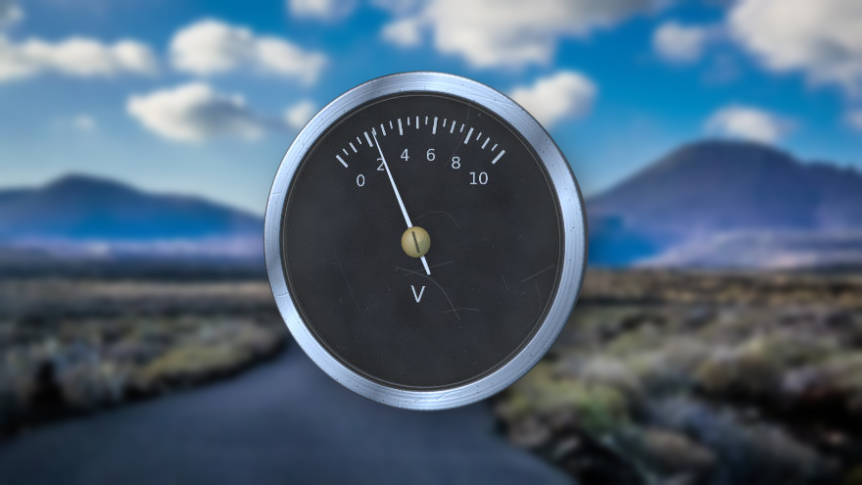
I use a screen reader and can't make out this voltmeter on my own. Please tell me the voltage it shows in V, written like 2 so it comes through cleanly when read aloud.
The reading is 2.5
